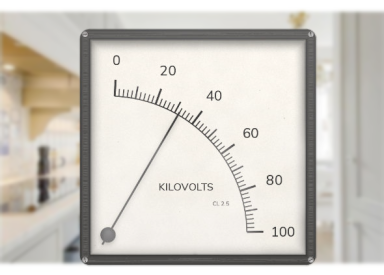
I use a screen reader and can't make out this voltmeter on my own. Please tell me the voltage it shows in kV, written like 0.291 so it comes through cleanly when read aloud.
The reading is 32
